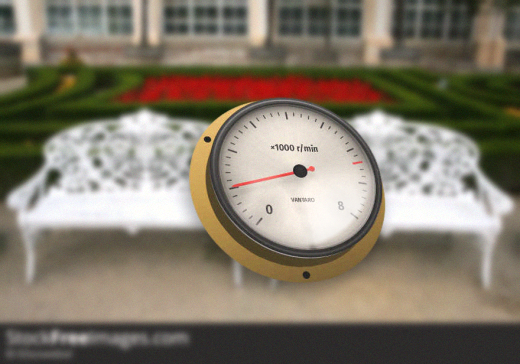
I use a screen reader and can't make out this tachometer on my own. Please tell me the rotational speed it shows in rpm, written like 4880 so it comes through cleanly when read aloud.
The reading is 1000
